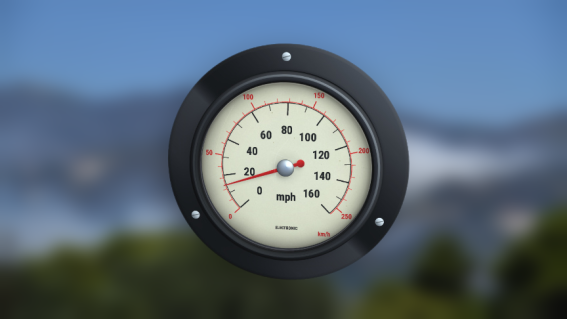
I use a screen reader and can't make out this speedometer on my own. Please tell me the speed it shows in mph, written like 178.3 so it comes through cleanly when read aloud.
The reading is 15
